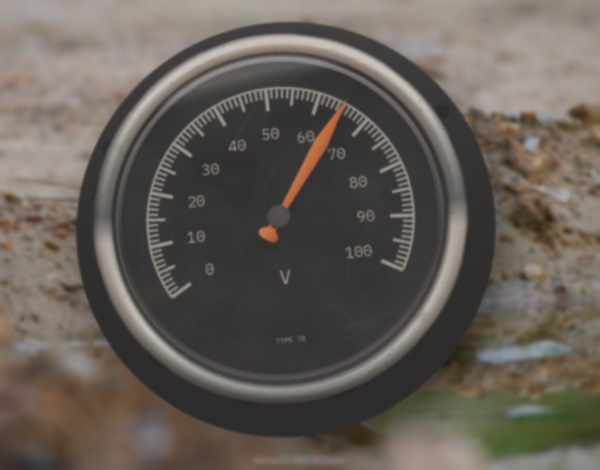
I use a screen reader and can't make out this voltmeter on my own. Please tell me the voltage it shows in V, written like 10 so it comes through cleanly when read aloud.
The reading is 65
